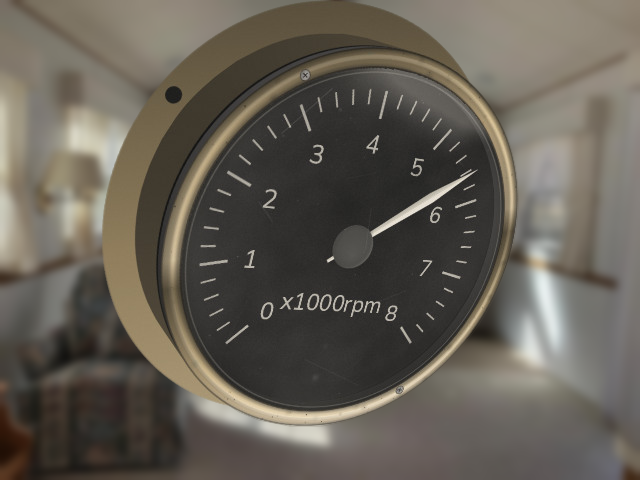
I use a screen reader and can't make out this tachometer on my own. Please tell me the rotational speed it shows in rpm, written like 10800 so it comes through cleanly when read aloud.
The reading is 5600
